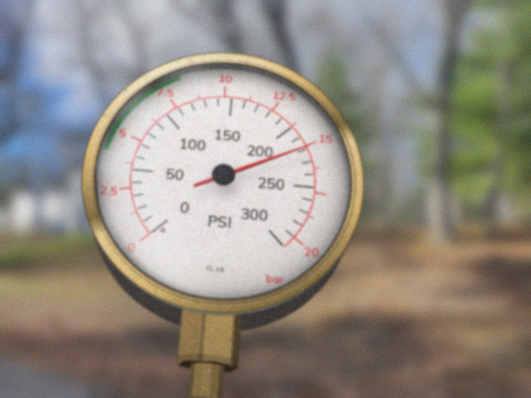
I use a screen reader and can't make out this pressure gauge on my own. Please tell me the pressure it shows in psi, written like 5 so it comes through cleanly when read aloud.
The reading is 220
